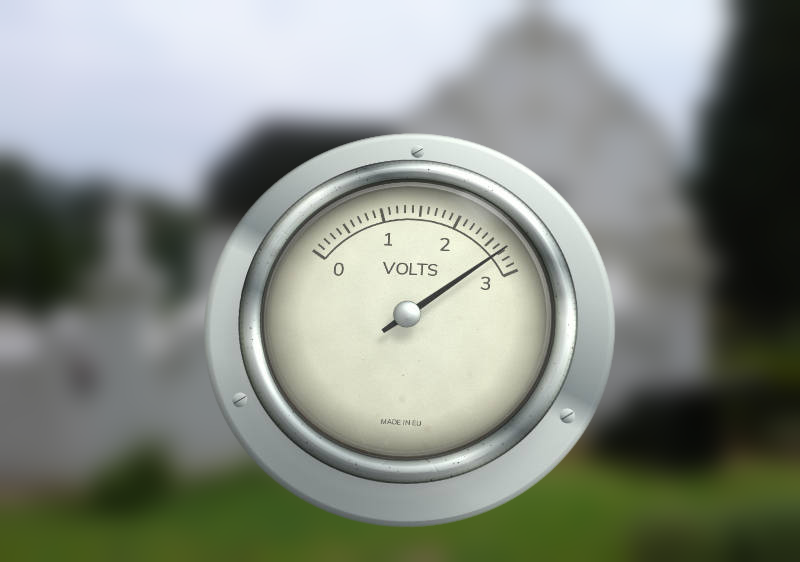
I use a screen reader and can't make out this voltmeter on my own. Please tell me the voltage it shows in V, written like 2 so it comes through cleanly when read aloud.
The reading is 2.7
